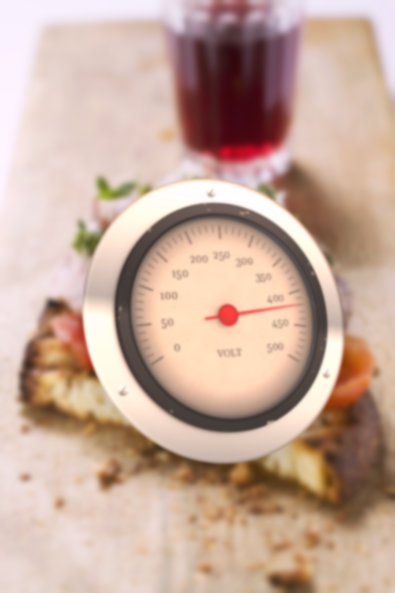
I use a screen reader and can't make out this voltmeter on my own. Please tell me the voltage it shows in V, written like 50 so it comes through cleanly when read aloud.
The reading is 420
